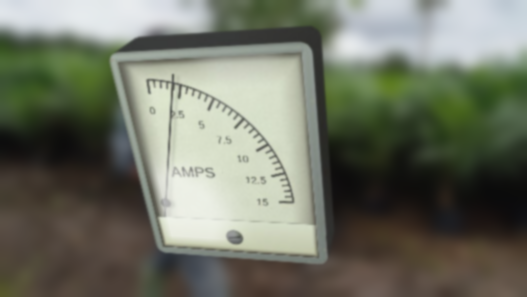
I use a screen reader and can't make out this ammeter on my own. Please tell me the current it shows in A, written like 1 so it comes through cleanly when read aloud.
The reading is 2
